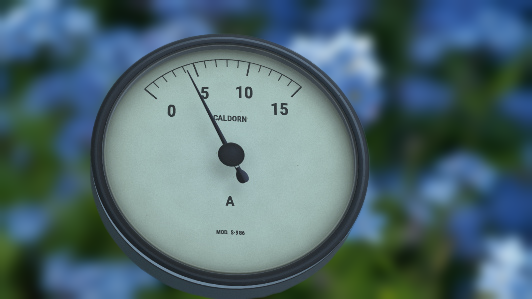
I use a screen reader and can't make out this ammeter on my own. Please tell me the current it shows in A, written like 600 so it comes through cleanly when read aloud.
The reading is 4
